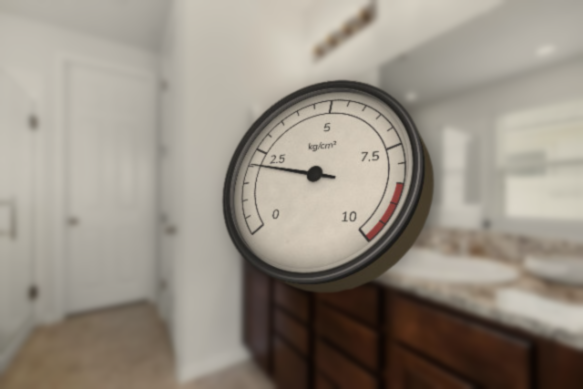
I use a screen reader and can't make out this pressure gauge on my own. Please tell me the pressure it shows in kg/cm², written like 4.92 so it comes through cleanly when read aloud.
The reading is 2
